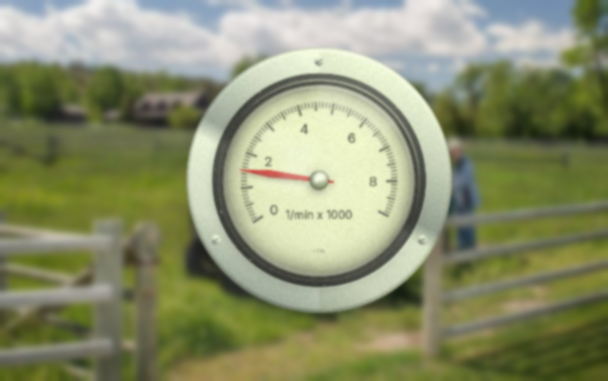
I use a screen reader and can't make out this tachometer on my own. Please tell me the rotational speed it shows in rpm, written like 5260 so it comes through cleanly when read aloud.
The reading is 1500
